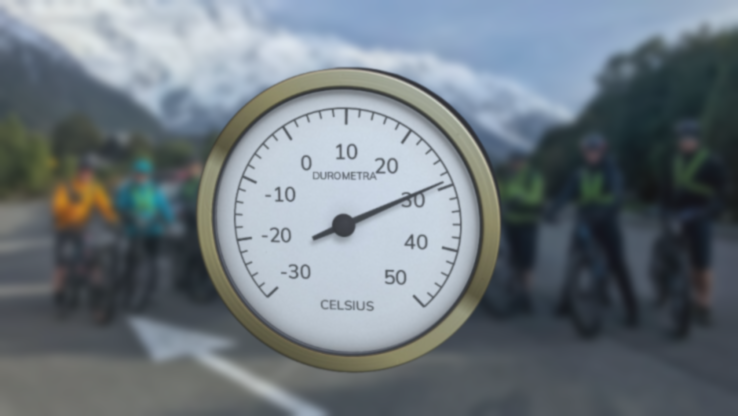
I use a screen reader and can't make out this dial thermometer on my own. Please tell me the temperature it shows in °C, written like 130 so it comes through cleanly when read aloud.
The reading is 29
